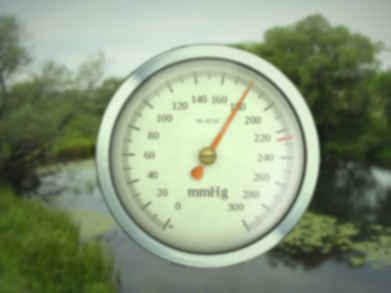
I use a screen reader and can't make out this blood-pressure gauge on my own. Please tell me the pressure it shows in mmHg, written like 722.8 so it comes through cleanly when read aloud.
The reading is 180
